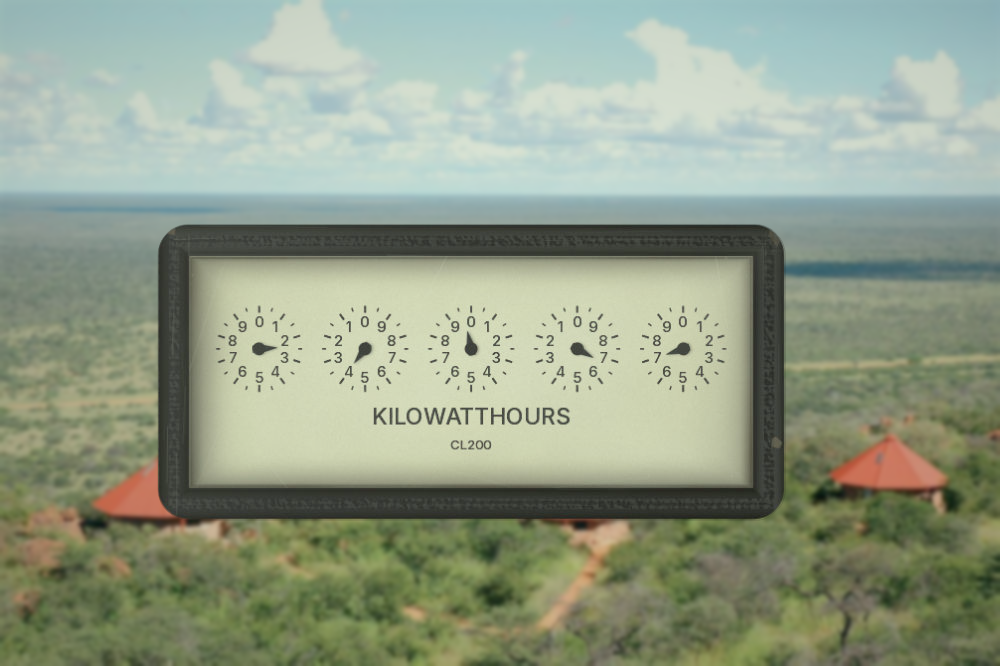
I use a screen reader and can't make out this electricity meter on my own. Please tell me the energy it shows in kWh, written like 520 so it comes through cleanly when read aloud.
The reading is 23967
